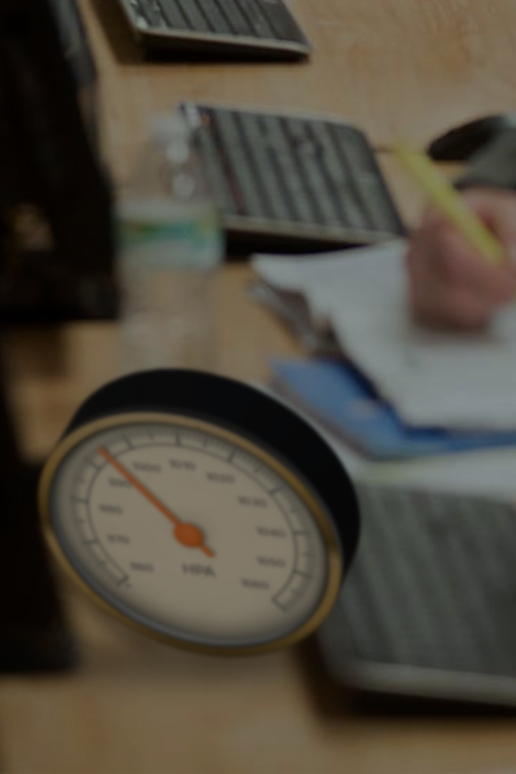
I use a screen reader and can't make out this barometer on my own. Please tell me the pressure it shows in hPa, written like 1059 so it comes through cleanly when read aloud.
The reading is 995
